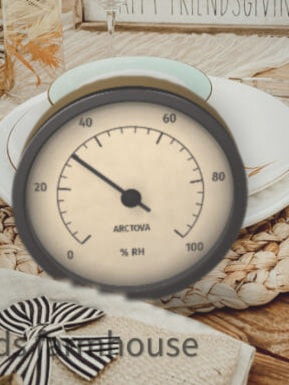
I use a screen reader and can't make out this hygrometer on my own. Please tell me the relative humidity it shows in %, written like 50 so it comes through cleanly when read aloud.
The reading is 32
